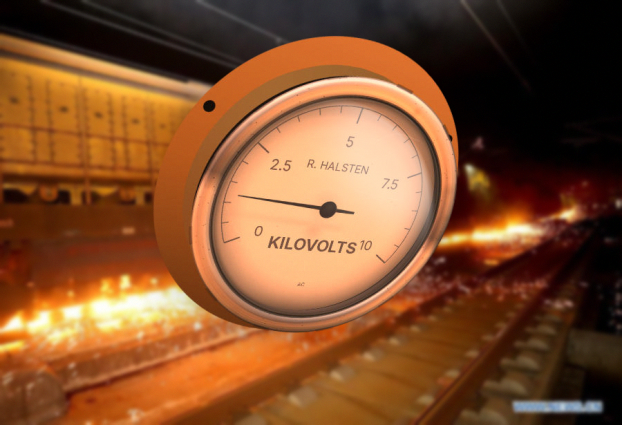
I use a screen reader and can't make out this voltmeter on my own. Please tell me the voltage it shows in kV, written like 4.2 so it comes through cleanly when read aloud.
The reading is 1.25
